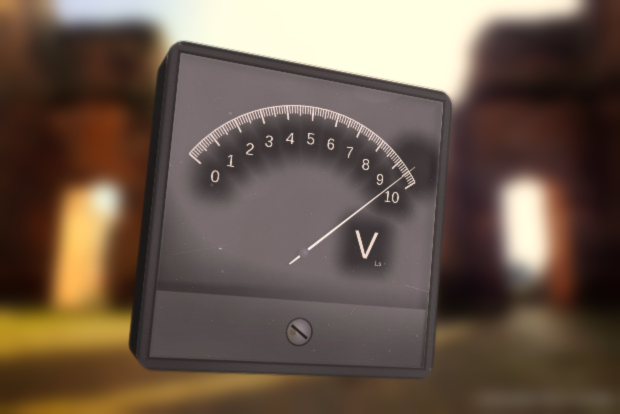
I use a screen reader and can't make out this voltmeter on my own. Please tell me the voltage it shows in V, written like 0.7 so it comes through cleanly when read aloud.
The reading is 9.5
